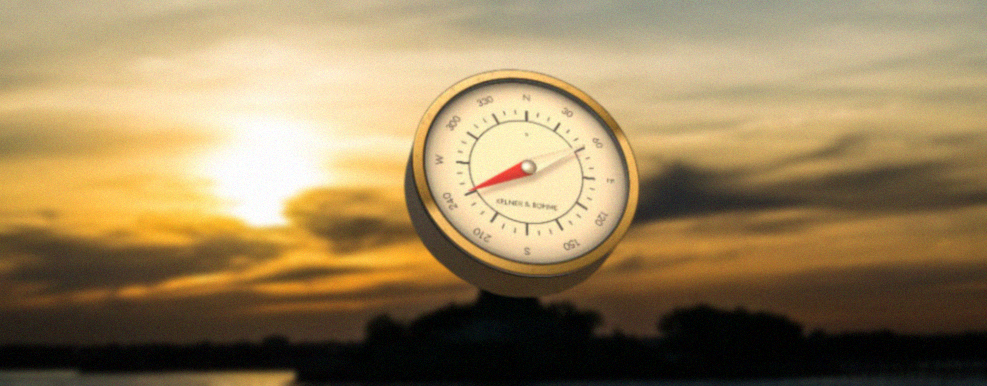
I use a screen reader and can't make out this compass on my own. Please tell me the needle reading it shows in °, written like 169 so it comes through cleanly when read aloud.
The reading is 240
